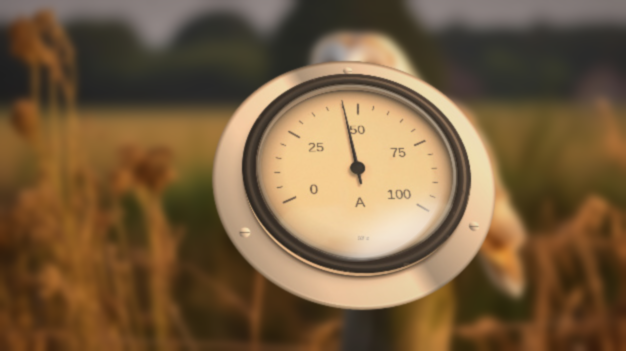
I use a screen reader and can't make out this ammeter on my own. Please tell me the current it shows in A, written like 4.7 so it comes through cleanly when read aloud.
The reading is 45
